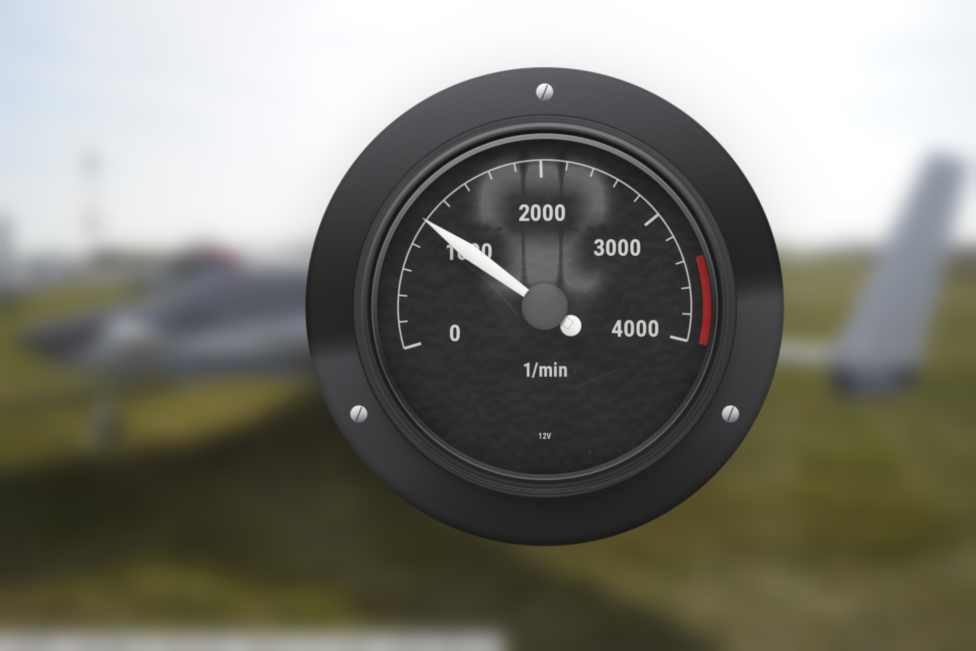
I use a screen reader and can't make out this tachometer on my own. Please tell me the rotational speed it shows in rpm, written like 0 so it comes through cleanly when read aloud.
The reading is 1000
